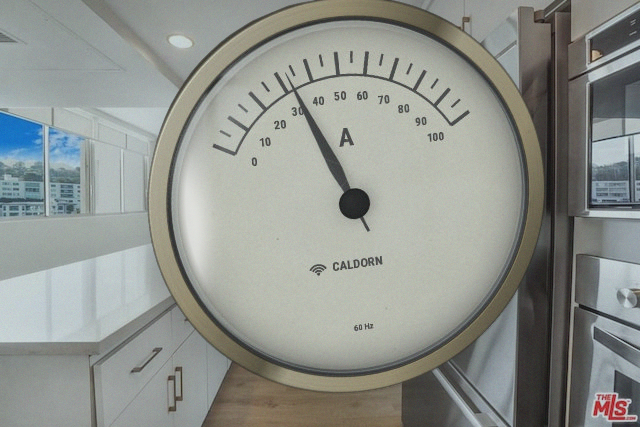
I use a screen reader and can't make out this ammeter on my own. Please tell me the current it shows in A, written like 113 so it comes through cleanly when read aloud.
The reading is 32.5
